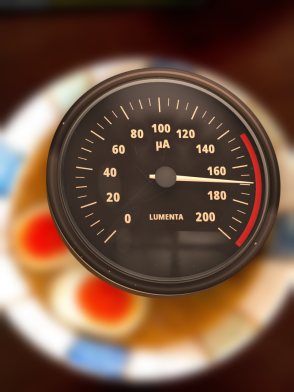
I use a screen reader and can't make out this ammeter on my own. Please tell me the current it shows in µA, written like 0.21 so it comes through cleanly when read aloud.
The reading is 170
